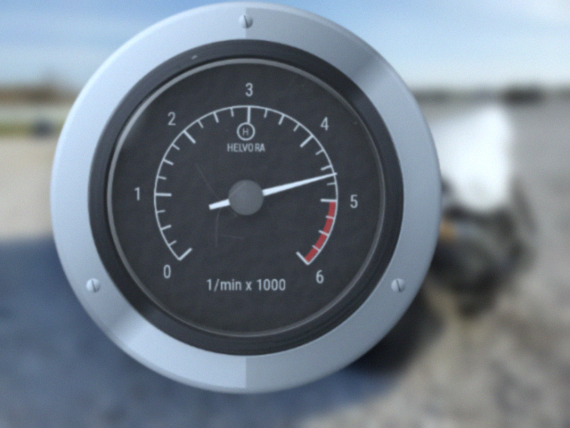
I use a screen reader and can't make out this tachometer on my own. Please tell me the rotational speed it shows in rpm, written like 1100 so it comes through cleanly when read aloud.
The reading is 4625
